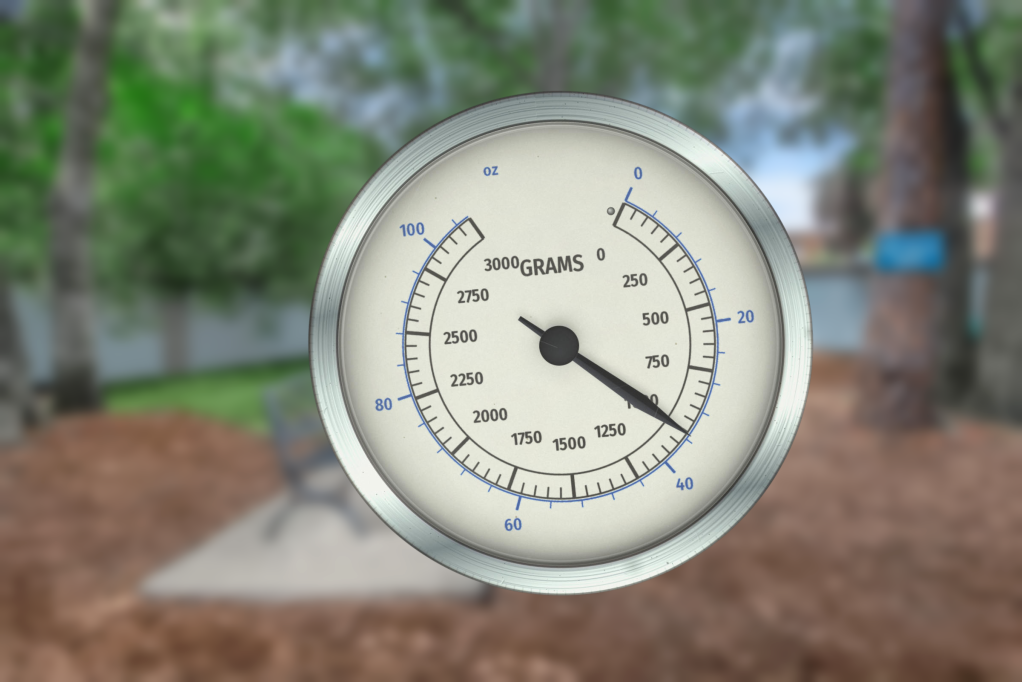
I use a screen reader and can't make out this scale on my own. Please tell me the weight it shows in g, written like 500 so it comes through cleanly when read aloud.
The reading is 1000
